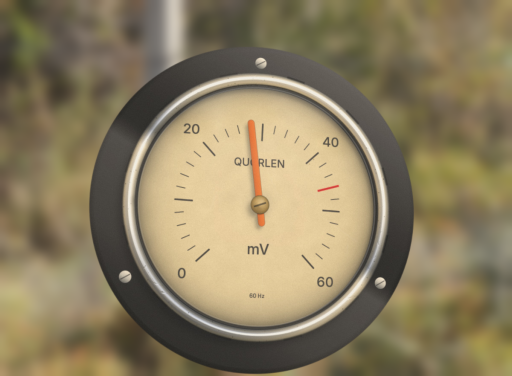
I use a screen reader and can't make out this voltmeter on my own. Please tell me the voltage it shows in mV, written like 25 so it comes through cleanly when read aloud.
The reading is 28
